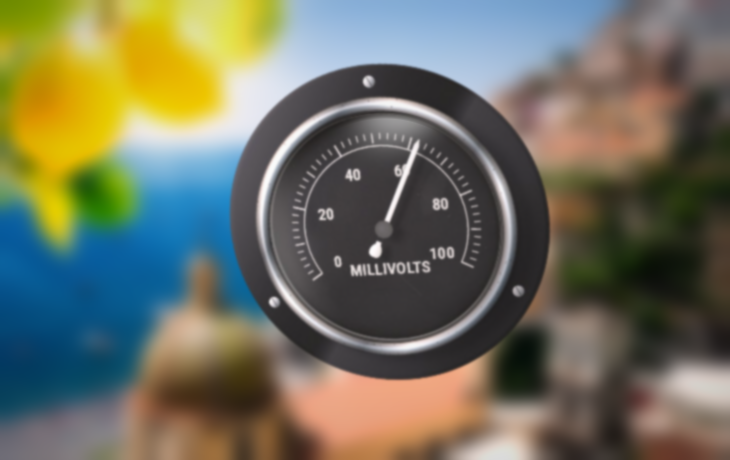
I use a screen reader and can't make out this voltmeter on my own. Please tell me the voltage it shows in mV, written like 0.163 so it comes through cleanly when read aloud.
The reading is 62
